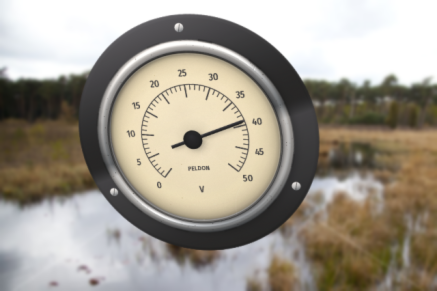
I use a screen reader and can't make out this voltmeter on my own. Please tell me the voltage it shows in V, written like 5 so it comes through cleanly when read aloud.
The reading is 39
